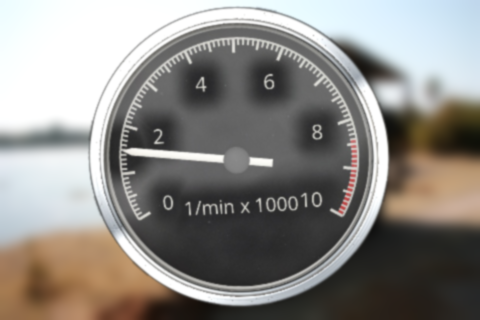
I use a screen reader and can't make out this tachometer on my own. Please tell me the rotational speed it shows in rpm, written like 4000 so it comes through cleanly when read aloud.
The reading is 1500
